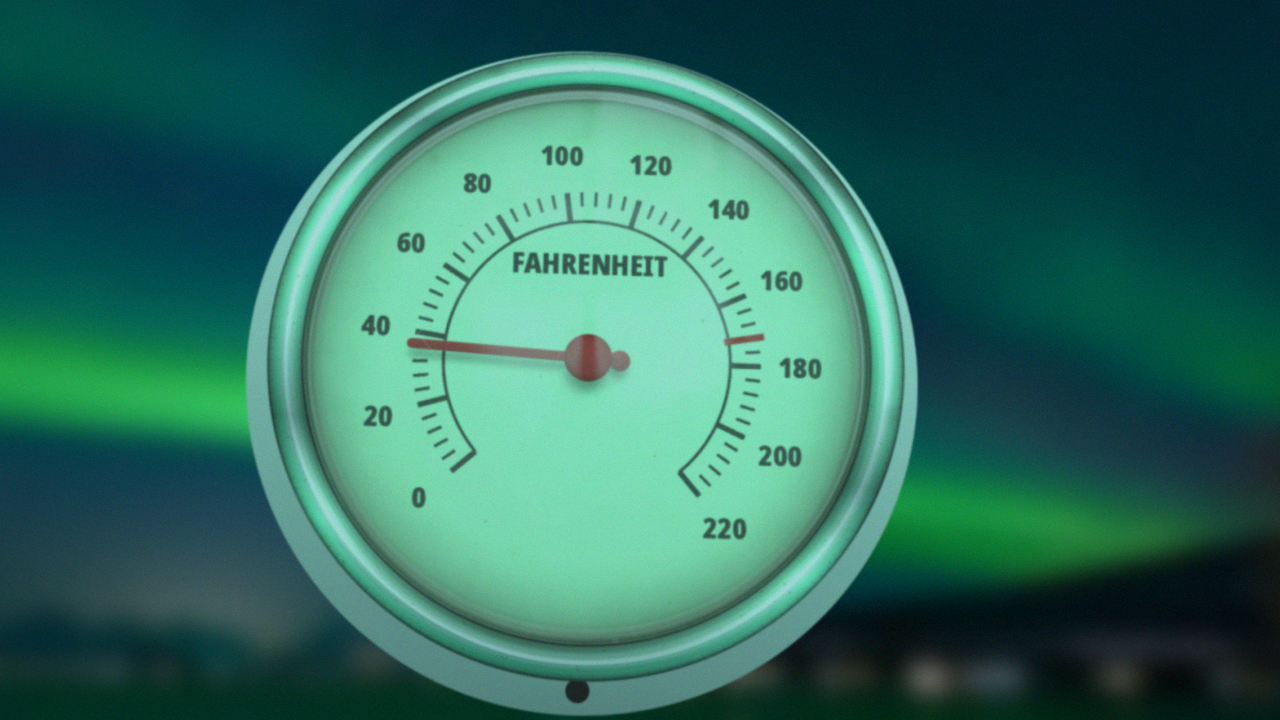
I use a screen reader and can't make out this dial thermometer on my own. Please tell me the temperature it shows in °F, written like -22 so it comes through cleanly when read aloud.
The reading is 36
